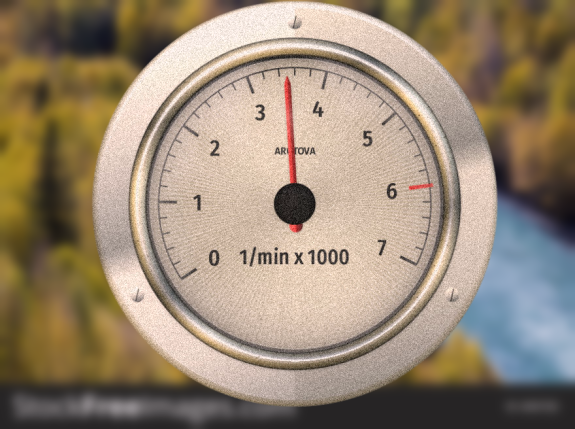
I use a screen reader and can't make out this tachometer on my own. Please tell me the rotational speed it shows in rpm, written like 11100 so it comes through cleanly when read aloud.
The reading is 3500
